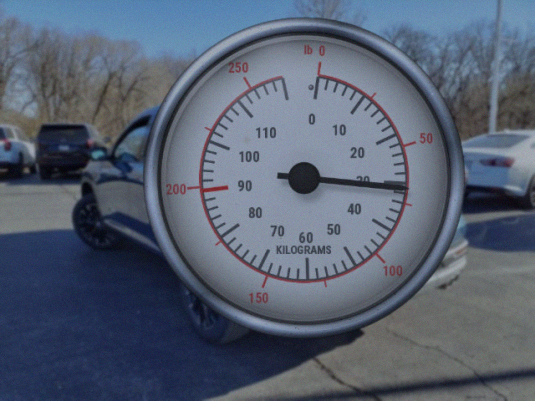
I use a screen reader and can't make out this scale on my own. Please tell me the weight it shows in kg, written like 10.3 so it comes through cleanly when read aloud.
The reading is 31
